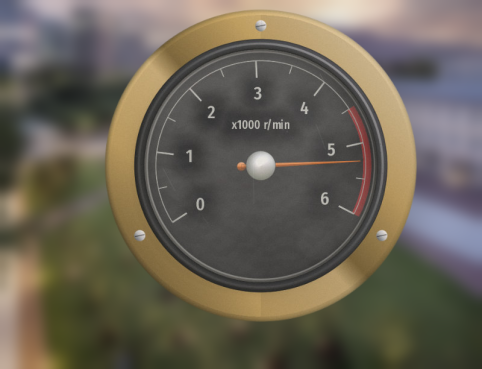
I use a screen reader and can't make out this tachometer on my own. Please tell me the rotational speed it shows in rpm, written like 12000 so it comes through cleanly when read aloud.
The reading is 5250
